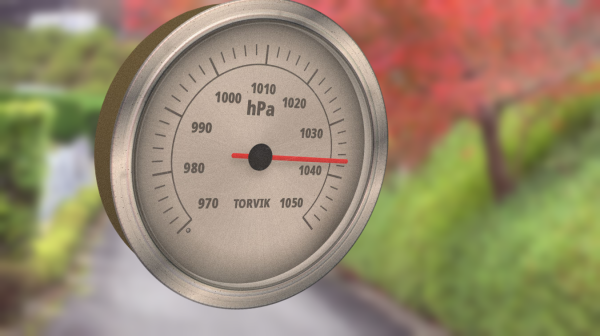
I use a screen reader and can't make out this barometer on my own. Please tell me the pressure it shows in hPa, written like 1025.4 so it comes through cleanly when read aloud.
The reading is 1037
